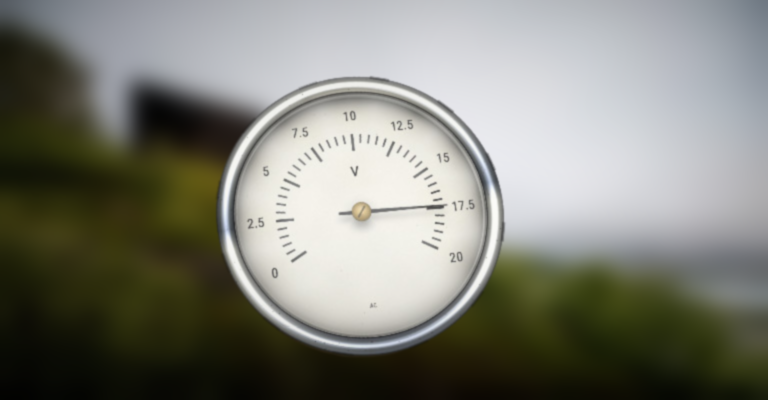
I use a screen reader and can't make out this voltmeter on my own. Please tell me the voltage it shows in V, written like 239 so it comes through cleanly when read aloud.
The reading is 17.5
